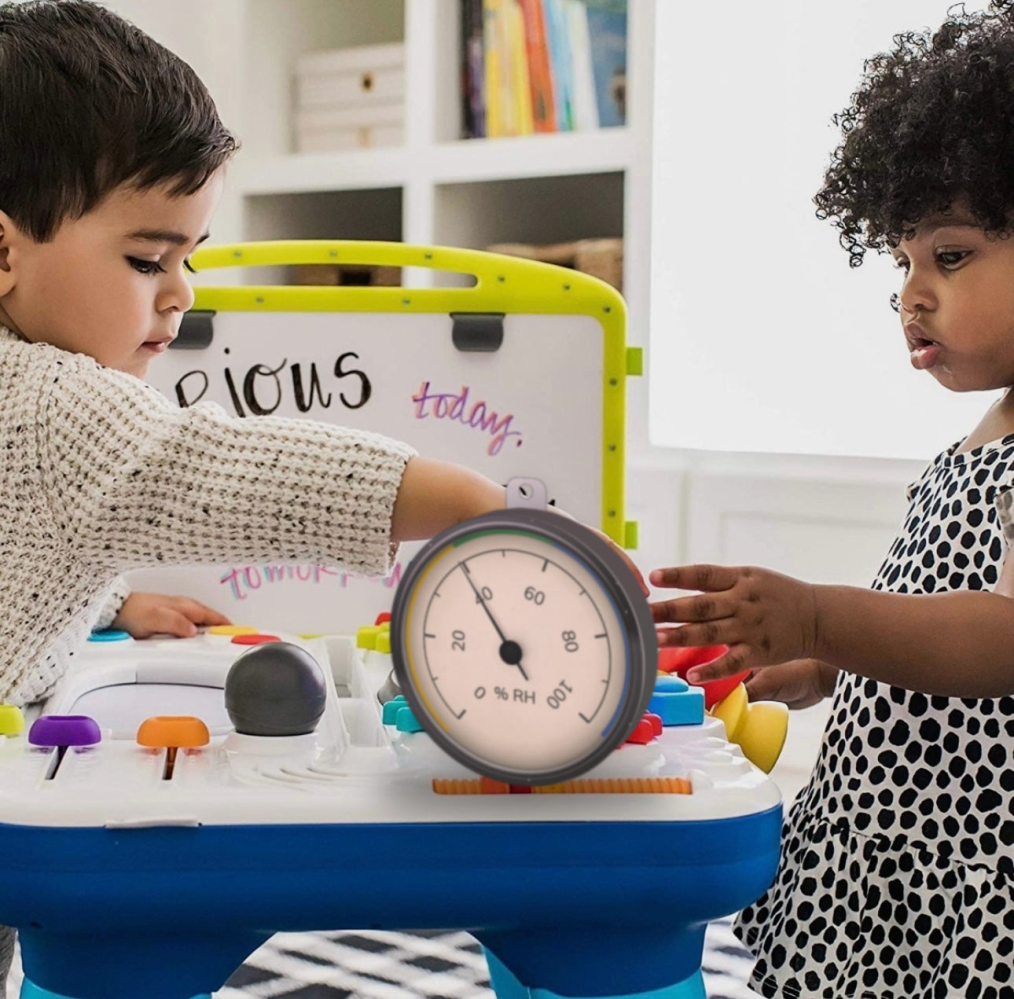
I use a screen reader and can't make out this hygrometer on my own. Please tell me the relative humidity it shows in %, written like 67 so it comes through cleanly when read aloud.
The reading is 40
